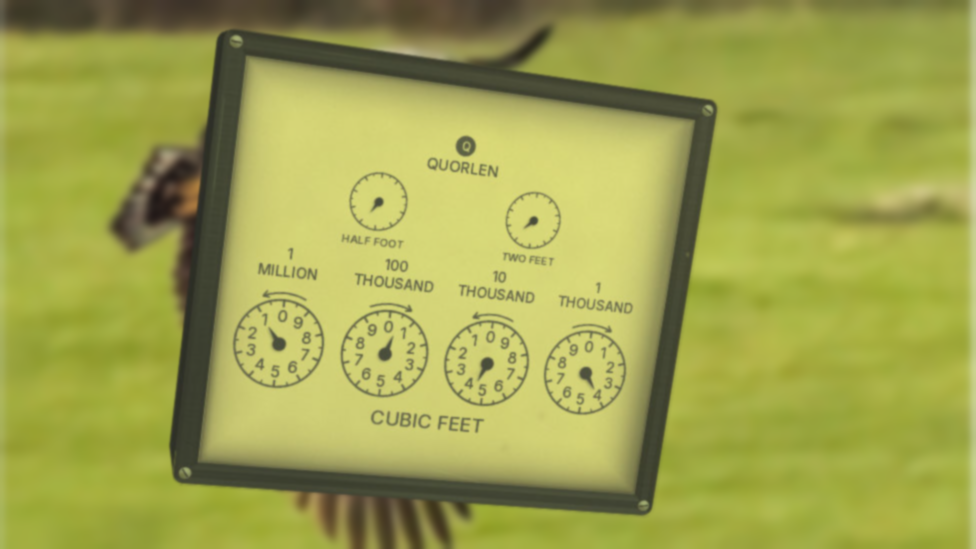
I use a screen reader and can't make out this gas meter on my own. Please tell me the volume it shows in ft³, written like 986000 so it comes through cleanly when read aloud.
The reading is 104400
